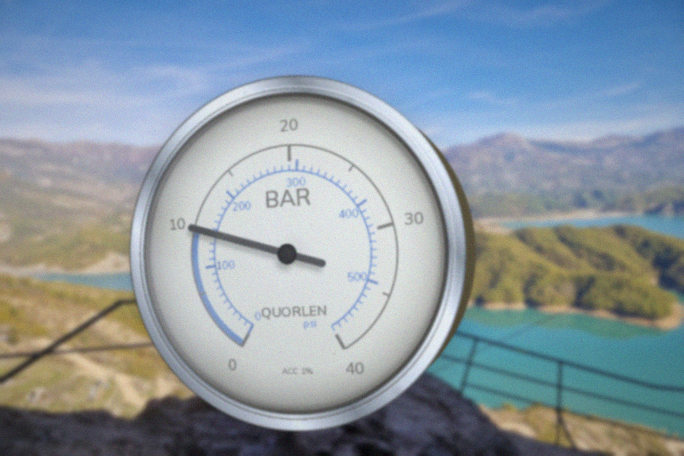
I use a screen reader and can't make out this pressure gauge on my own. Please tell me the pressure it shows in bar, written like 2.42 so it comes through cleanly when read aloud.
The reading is 10
